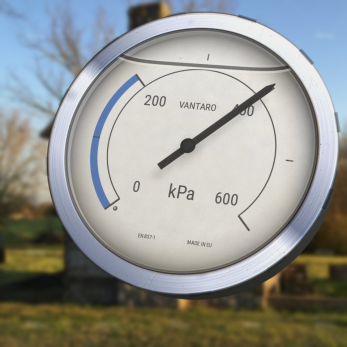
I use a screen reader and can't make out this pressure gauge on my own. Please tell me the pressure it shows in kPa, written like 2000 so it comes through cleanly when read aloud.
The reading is 400
